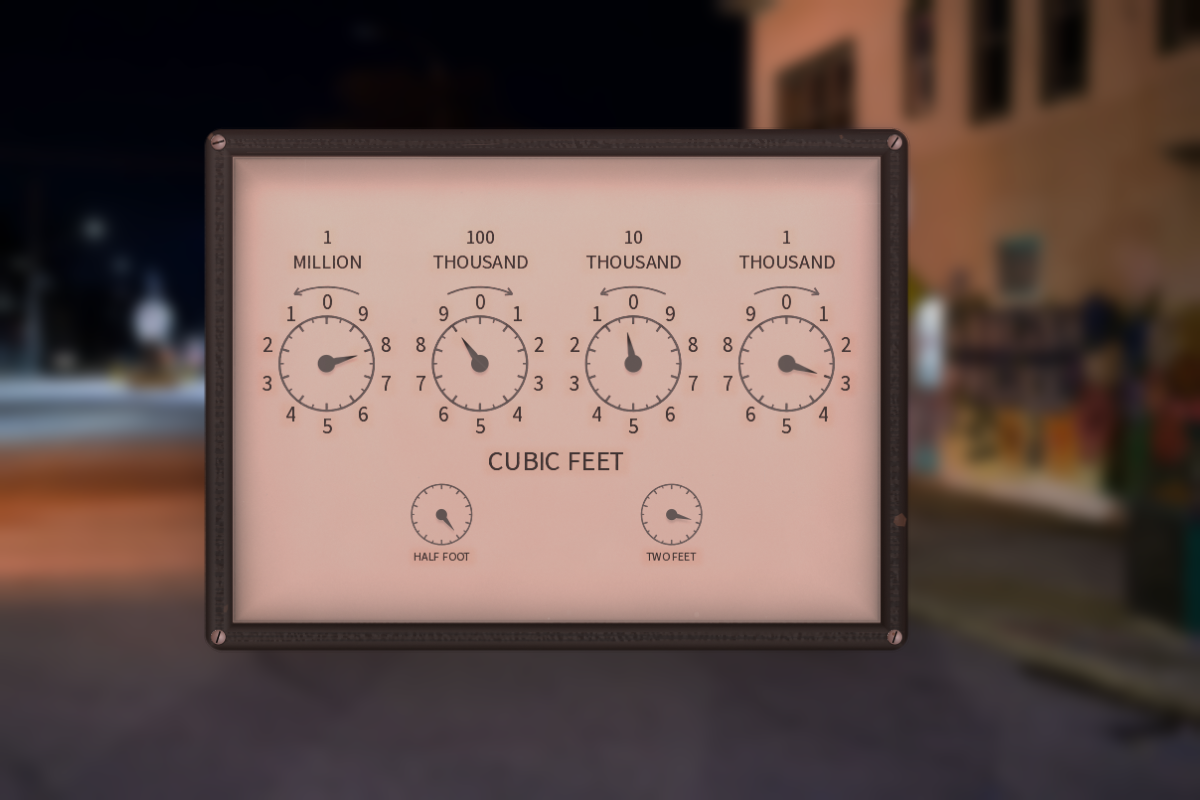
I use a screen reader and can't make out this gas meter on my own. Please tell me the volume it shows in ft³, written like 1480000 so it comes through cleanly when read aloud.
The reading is 790300
